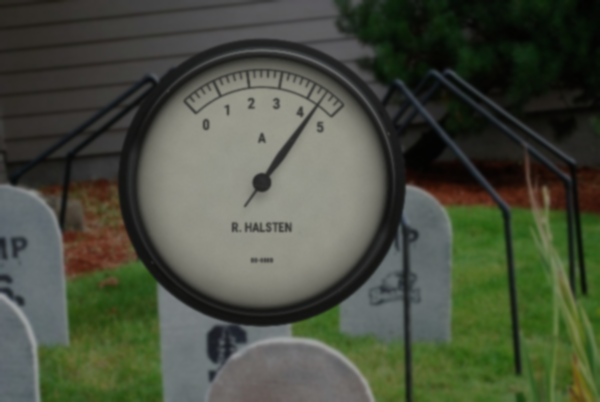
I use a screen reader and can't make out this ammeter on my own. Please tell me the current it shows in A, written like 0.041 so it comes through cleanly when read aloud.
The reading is 4.4
